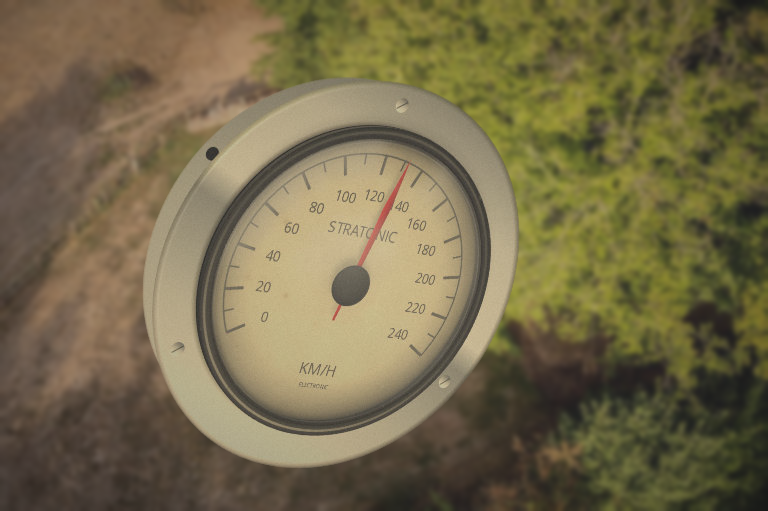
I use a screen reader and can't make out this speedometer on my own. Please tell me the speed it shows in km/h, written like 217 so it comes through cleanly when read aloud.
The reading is 130
